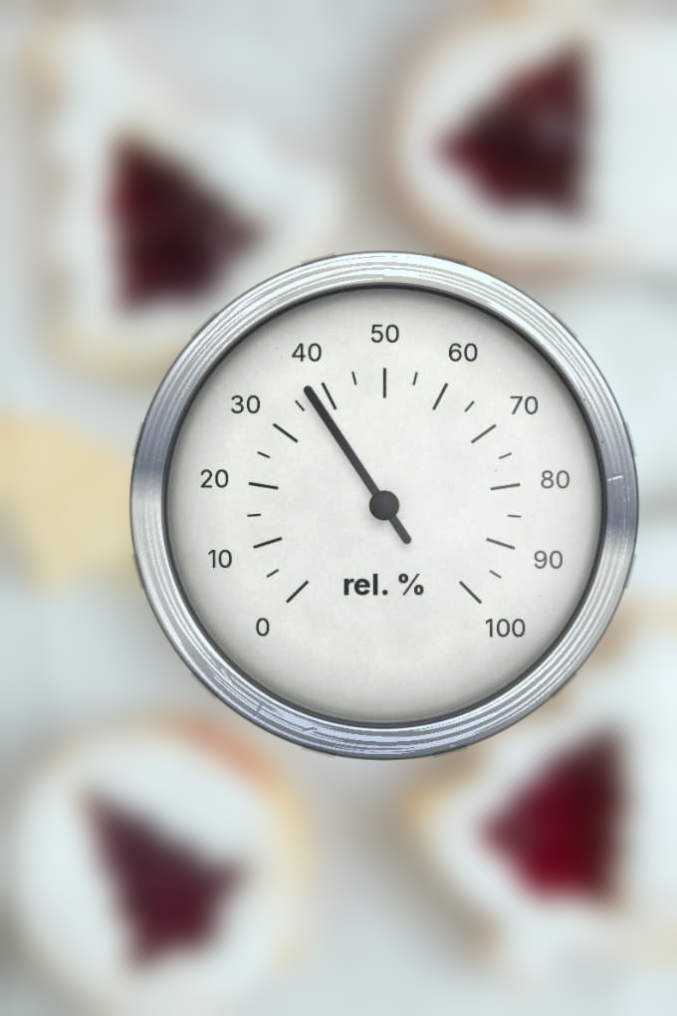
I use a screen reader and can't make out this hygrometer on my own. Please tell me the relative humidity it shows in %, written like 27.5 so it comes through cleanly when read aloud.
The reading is 37.5
